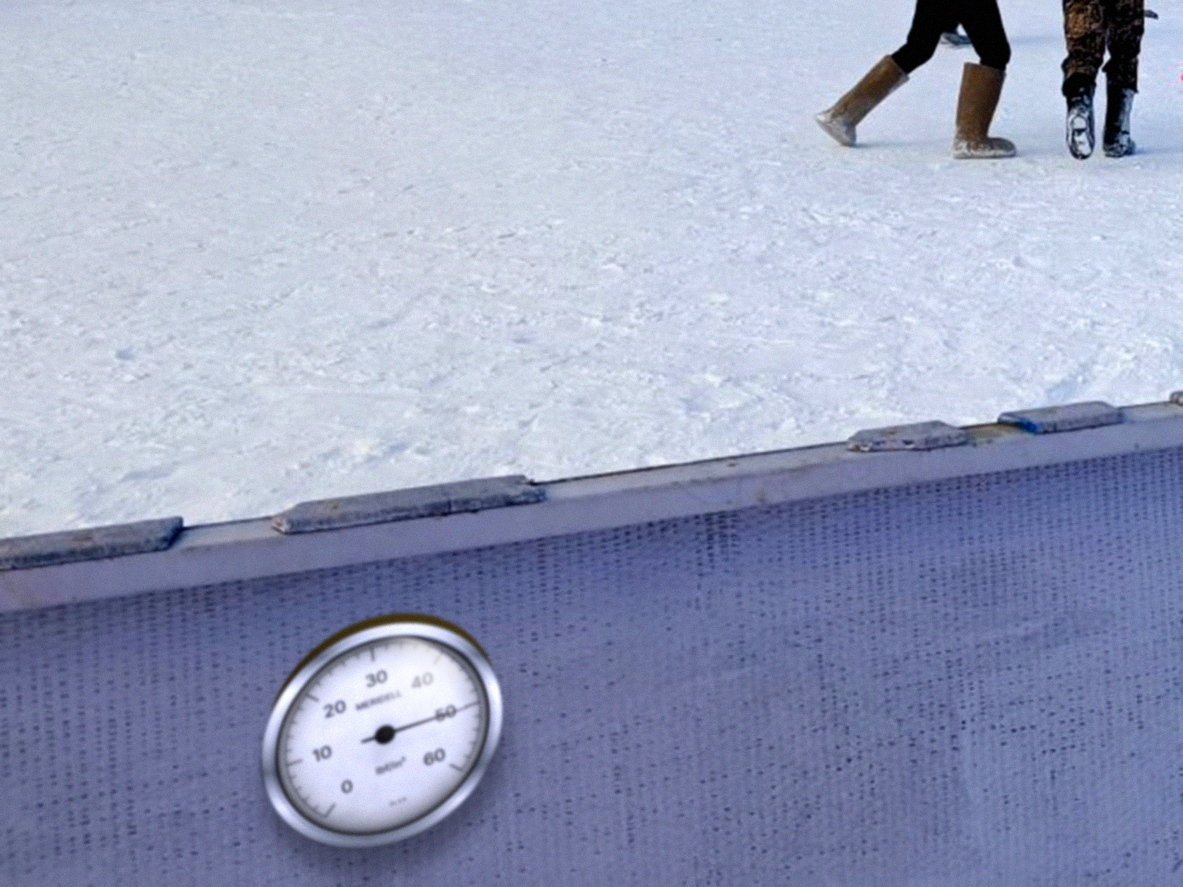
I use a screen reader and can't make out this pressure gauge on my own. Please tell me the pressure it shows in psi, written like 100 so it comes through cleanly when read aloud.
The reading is 50
